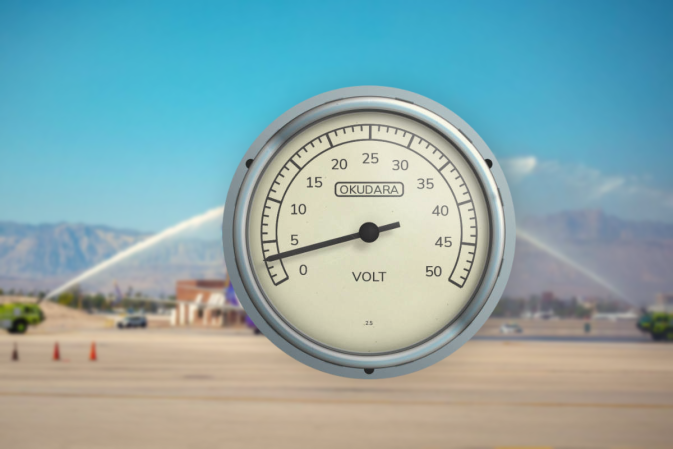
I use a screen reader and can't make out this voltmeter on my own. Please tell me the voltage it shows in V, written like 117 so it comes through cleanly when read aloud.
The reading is 3
